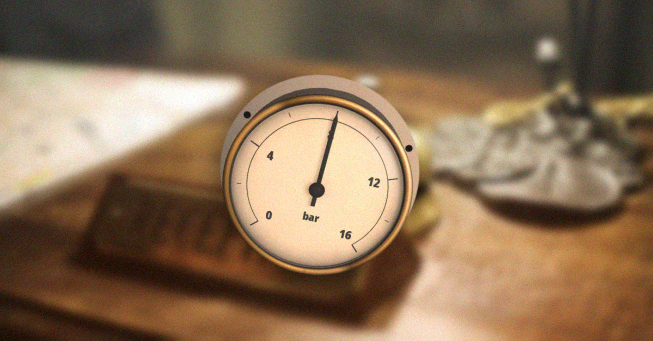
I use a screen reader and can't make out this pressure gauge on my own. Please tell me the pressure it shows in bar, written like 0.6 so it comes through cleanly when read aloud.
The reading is 8
